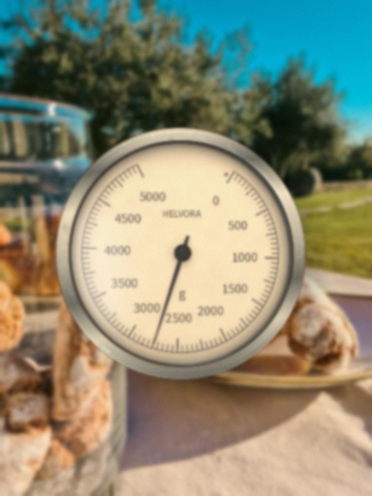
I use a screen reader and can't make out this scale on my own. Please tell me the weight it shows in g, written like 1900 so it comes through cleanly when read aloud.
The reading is 2750
